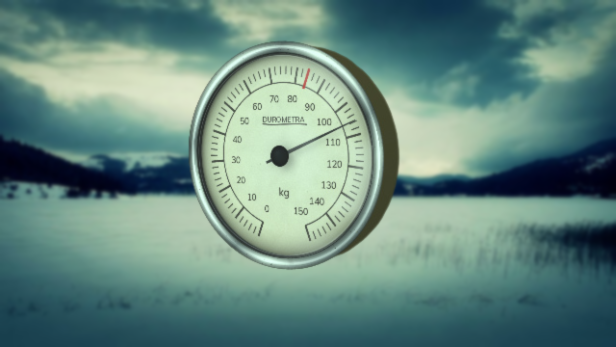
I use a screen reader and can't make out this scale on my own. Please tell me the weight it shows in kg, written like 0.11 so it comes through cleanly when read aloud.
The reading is 106
